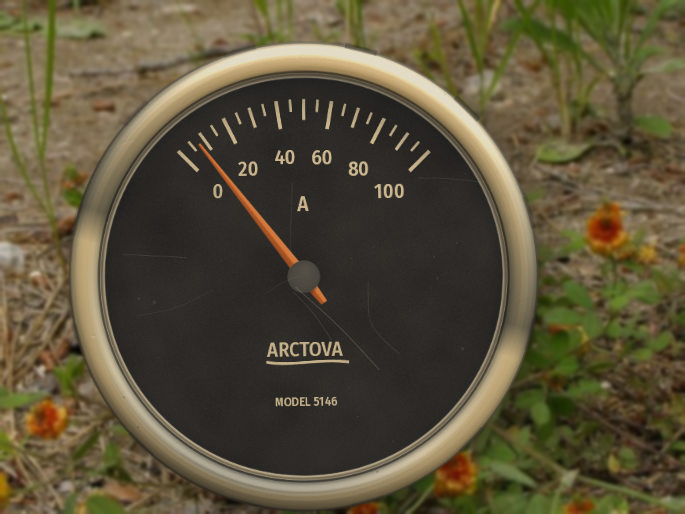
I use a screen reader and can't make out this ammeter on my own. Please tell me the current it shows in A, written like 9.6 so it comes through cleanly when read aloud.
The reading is 7.5
